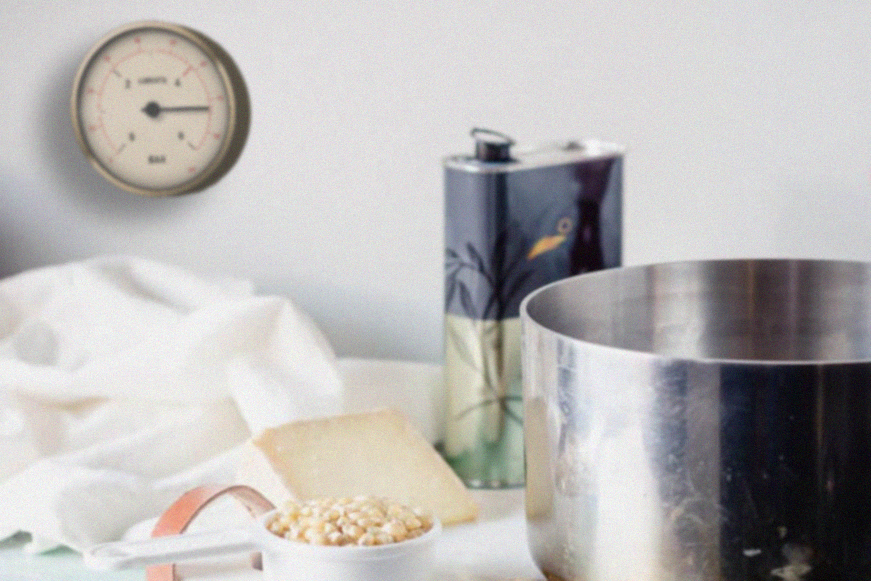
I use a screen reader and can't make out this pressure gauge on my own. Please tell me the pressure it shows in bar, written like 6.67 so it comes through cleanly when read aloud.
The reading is 5
